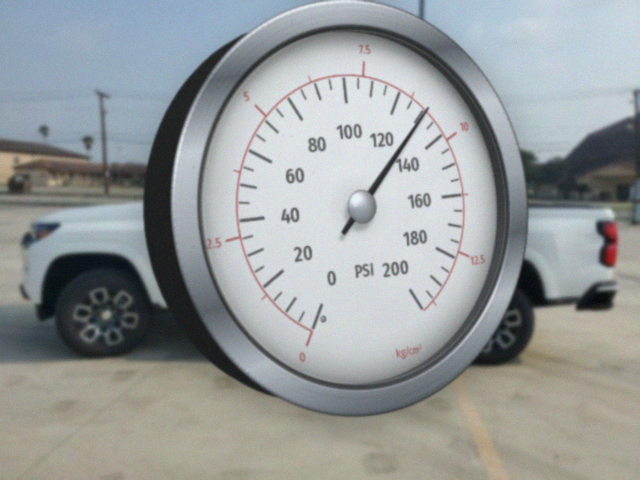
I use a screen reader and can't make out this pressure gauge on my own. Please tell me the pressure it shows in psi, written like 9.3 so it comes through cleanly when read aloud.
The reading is 130
